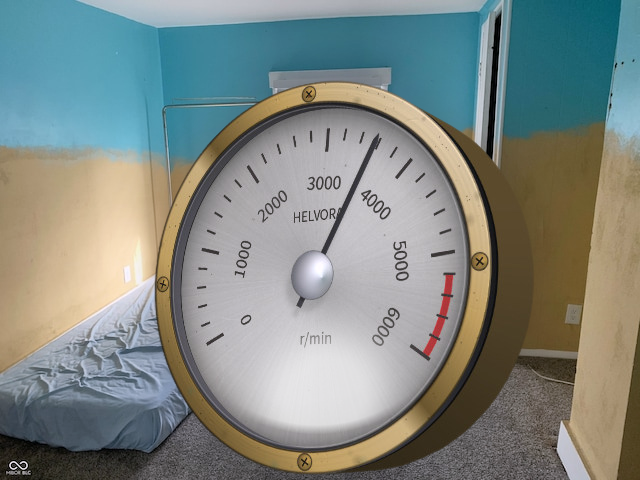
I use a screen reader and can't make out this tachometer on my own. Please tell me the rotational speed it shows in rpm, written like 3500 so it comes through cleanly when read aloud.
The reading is 3600
